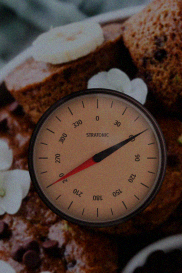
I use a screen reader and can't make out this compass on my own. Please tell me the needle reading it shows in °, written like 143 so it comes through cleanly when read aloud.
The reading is 240
